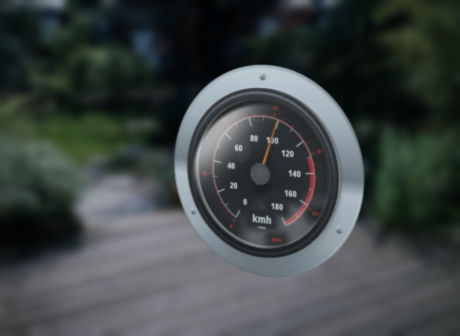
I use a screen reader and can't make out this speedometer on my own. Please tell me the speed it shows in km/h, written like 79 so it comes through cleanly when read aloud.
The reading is 100
